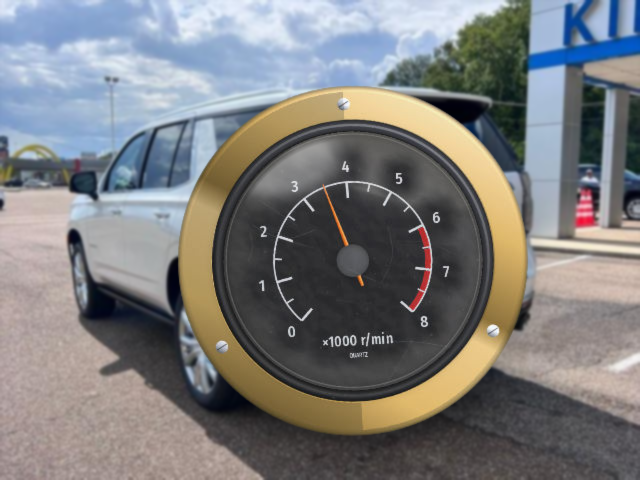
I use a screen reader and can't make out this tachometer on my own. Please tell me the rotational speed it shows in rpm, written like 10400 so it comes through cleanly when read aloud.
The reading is 3500
